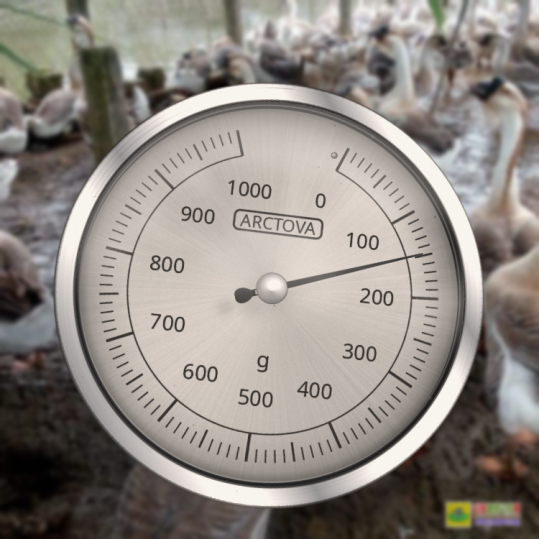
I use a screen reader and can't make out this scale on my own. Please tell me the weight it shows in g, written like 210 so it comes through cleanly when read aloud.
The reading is 150
